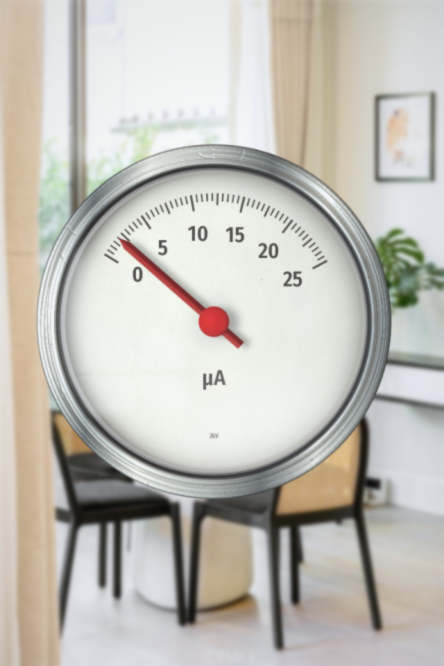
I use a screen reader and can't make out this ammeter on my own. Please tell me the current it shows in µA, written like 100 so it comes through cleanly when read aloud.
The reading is 2
